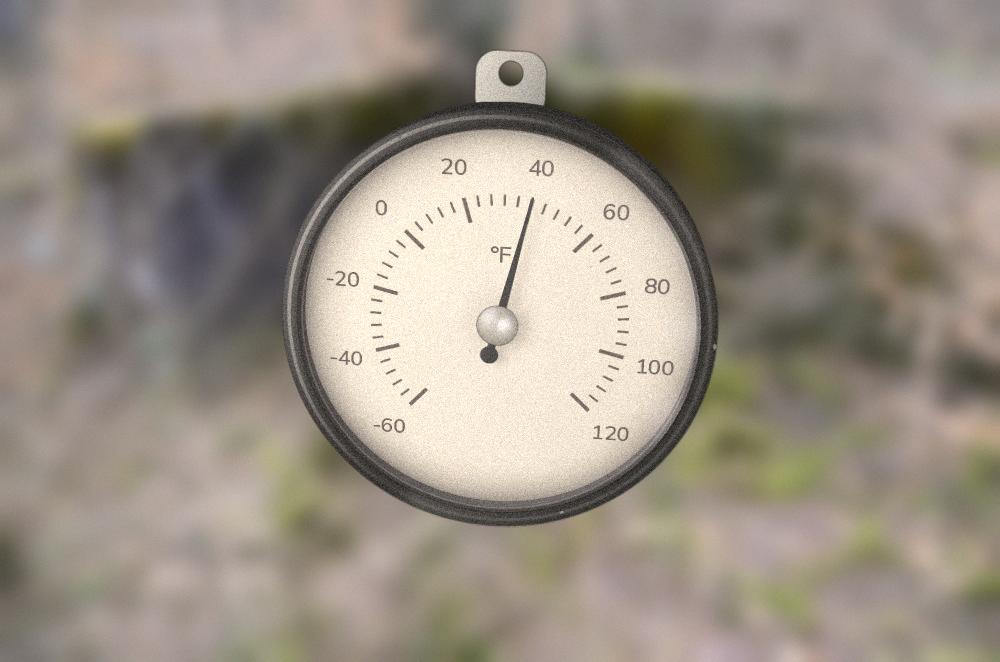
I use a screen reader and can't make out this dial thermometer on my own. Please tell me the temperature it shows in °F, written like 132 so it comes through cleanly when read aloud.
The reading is 40
